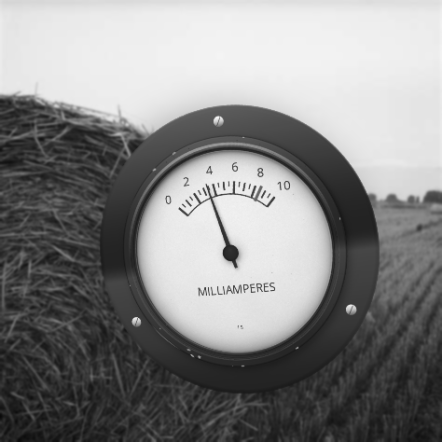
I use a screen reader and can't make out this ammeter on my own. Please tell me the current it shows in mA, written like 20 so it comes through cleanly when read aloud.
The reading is 3.5
